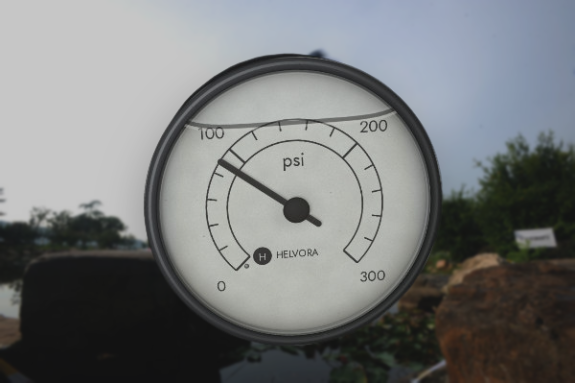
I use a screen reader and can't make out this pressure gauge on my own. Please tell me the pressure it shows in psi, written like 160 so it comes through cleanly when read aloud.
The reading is 90
